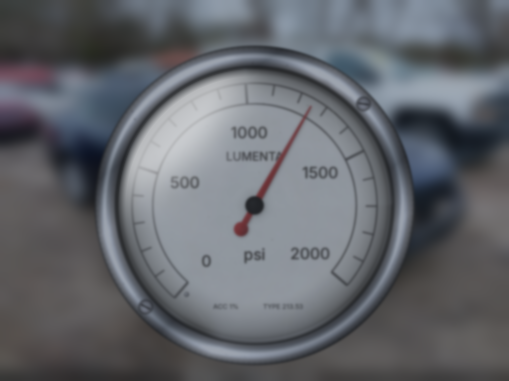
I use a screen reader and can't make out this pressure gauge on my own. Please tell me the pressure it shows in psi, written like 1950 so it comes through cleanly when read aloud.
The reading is 1250
